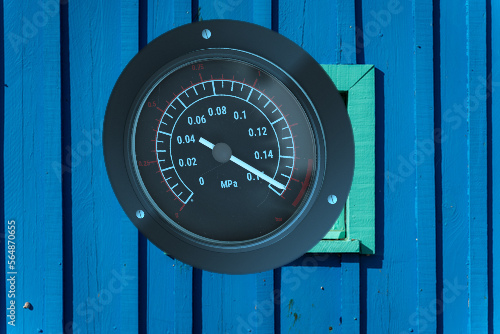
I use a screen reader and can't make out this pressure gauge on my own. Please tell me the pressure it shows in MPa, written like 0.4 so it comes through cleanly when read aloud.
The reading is 0.155
